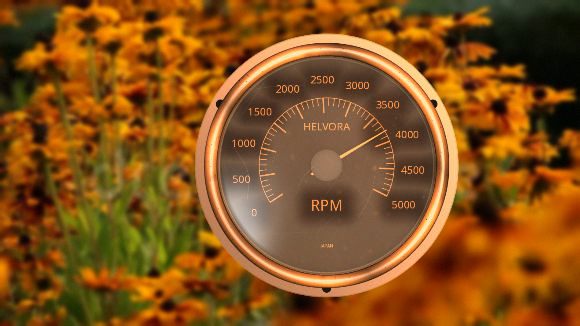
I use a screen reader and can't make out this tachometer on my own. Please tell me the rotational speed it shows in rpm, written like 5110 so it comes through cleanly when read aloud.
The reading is 3800
